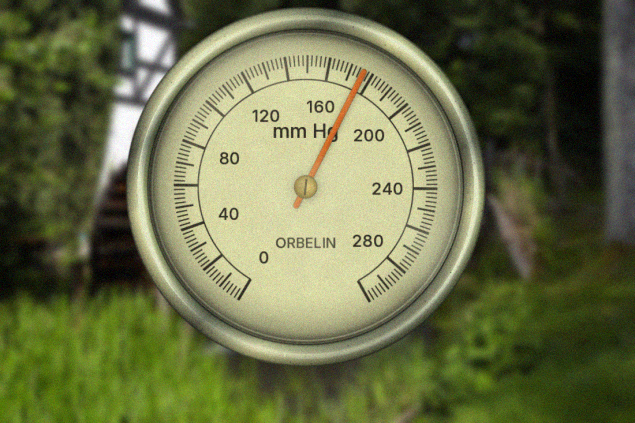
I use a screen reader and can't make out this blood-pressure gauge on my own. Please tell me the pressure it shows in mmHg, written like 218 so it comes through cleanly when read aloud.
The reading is 176
